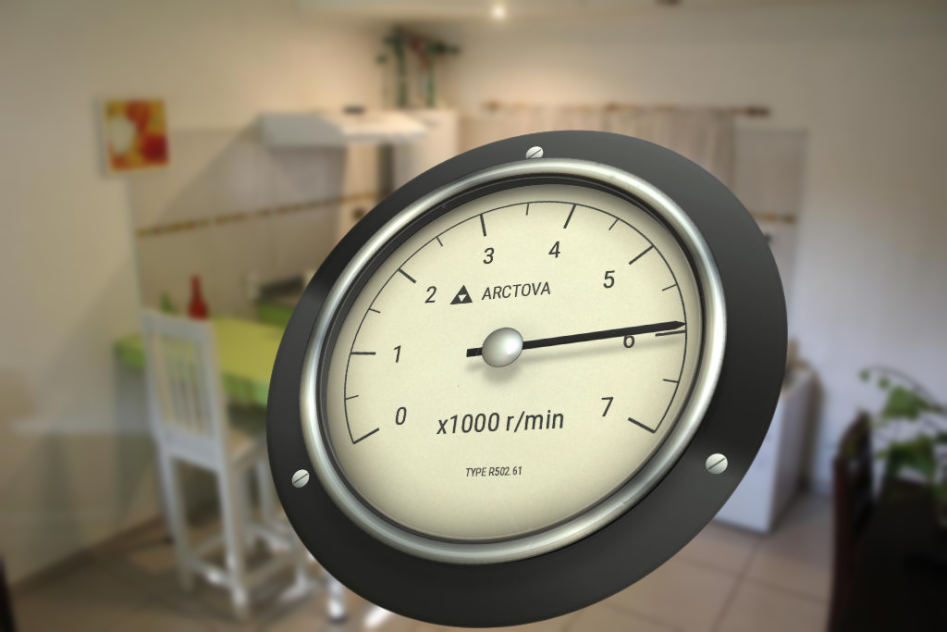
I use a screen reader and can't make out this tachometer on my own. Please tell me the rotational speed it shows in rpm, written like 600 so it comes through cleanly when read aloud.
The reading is 6000
